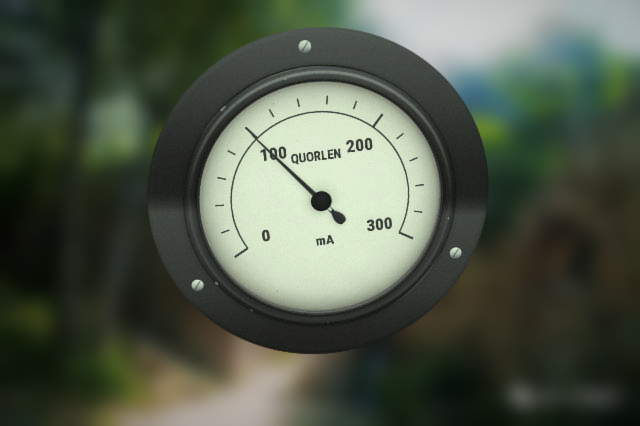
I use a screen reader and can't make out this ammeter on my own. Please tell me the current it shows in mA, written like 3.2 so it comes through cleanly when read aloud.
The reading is 100
